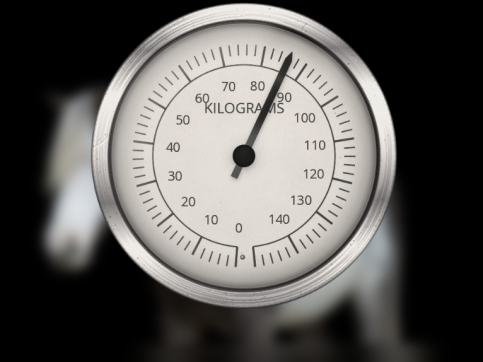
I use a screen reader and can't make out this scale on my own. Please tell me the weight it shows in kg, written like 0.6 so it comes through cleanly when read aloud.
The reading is 86
